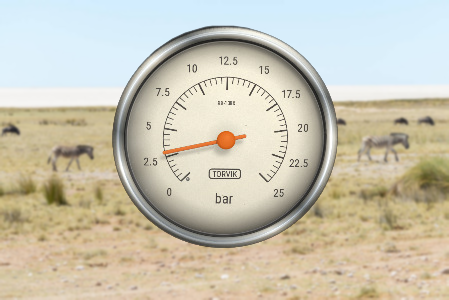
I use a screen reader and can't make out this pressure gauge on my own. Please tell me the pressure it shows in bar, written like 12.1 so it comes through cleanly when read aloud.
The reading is 3
